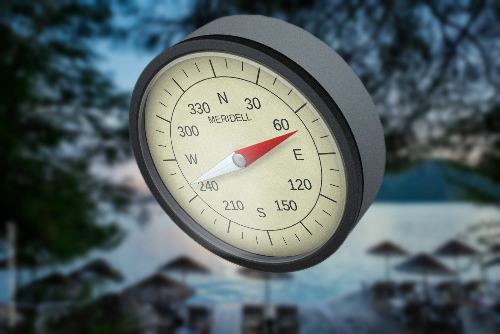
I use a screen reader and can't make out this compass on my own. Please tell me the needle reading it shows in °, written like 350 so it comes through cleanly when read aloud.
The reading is 70
